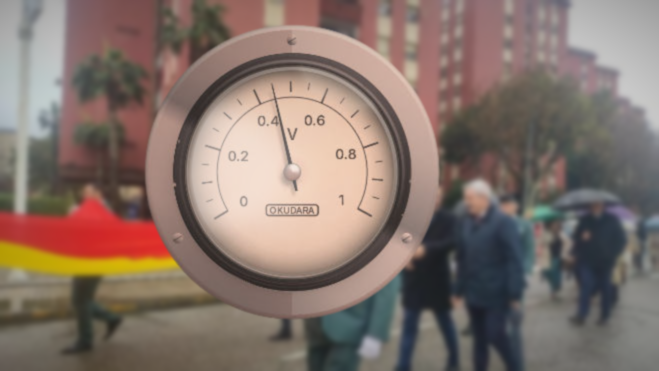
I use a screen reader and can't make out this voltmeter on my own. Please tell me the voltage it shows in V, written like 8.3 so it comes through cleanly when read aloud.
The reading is 0.45
